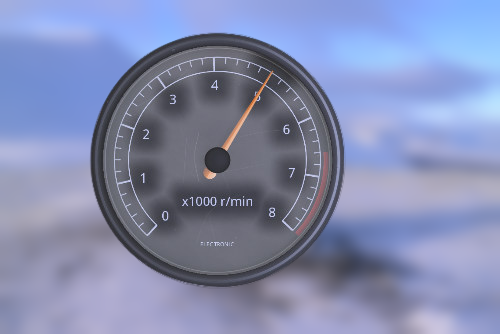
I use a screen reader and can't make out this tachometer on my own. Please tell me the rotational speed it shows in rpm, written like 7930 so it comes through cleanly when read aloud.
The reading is 5000
